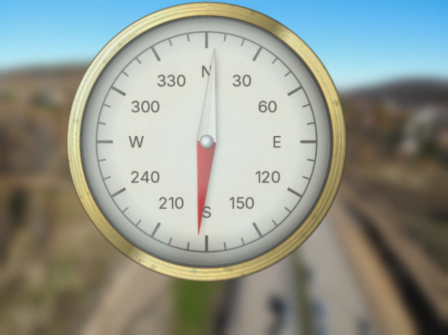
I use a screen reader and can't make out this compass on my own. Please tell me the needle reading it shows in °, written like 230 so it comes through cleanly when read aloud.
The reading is 185
